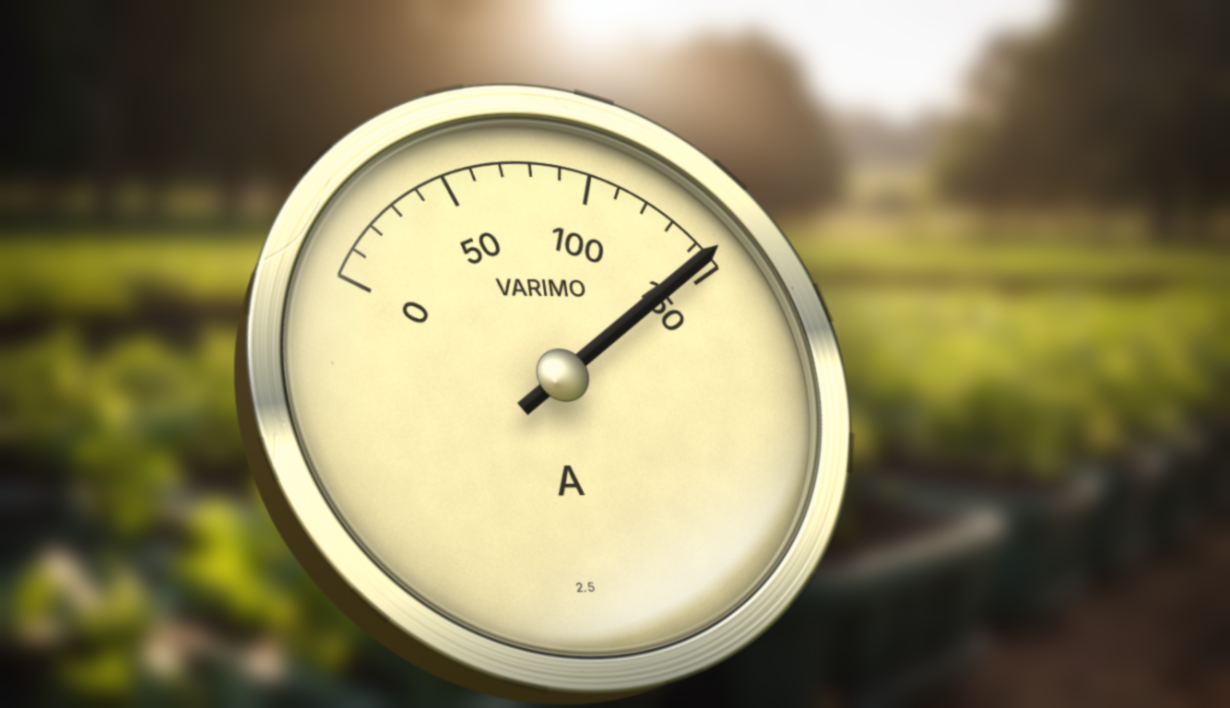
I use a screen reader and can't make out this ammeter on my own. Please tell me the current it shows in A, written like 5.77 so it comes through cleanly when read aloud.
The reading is 145
